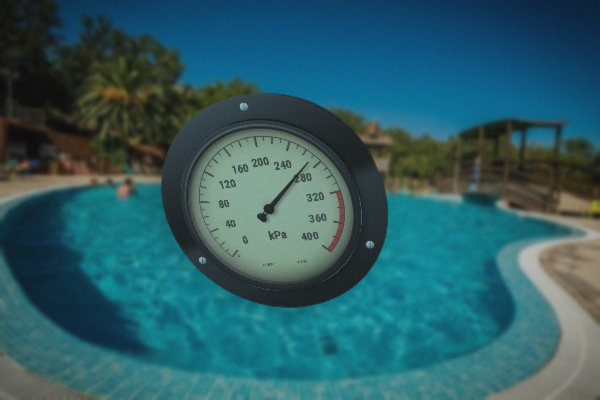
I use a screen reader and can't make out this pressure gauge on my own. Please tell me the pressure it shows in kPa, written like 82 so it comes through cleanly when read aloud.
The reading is 270
